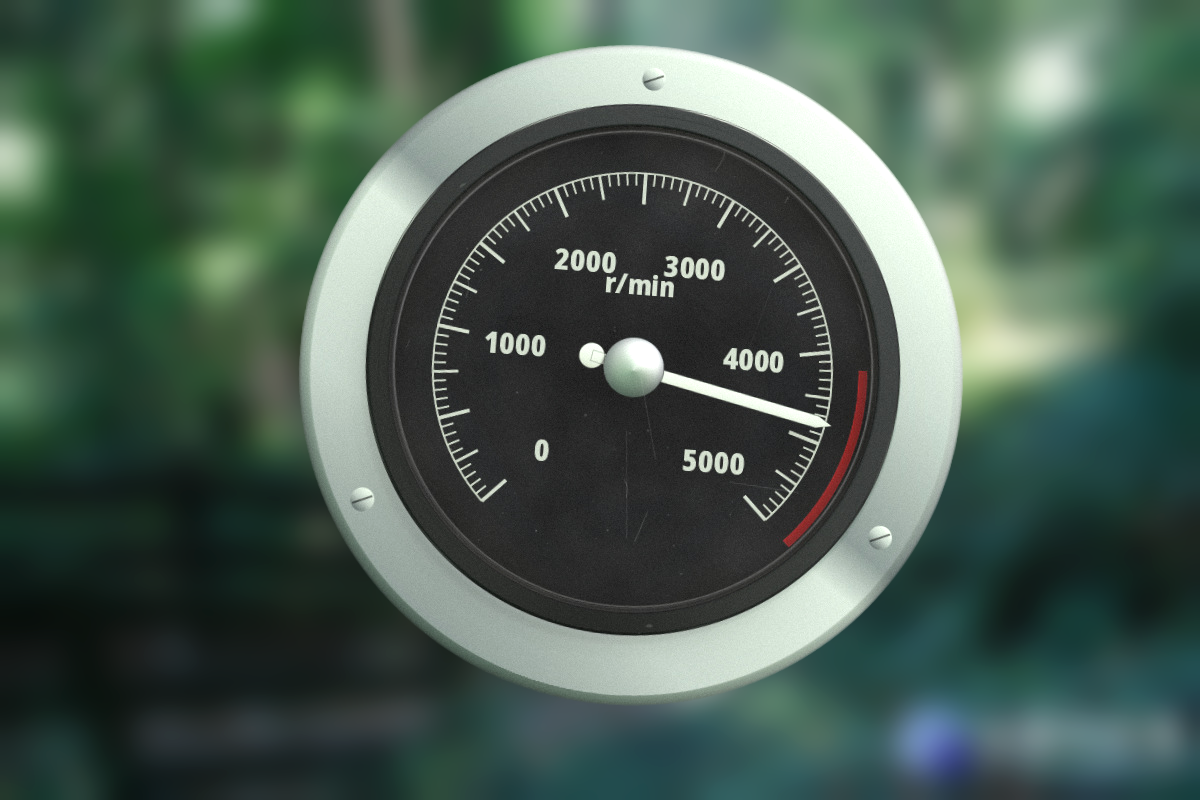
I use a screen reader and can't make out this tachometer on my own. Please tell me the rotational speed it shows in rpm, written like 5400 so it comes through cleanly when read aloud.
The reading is 4400
